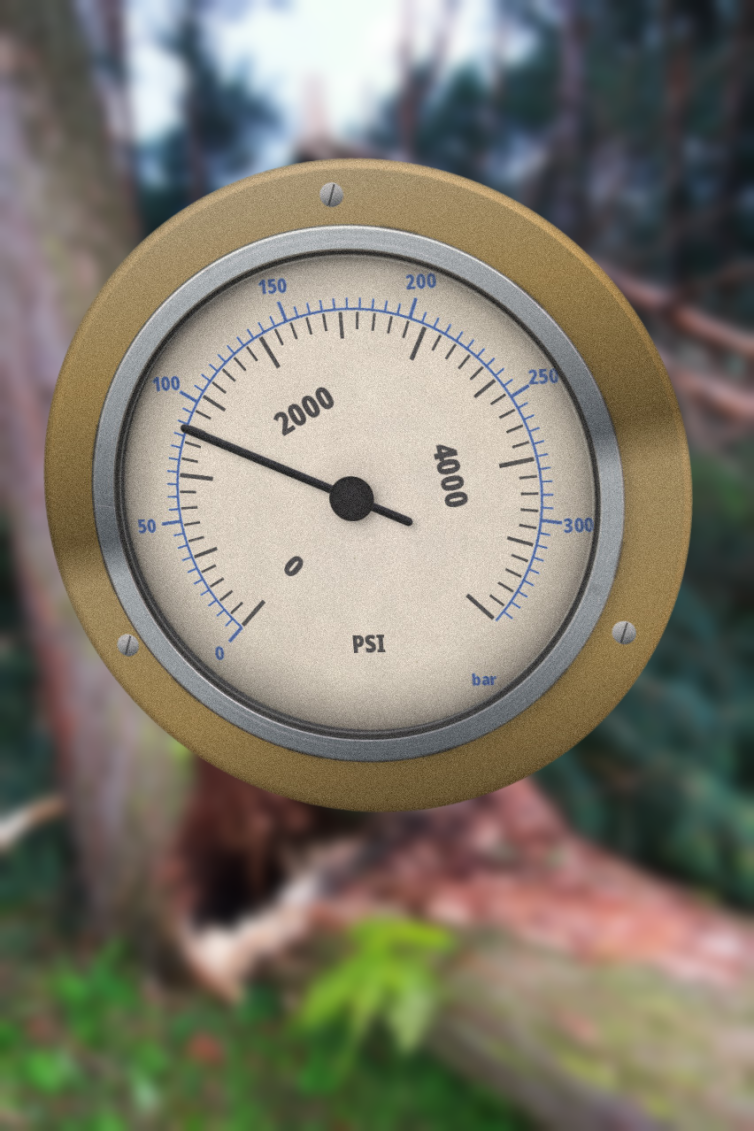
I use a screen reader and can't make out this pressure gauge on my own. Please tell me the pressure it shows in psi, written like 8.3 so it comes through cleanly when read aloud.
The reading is 1300
